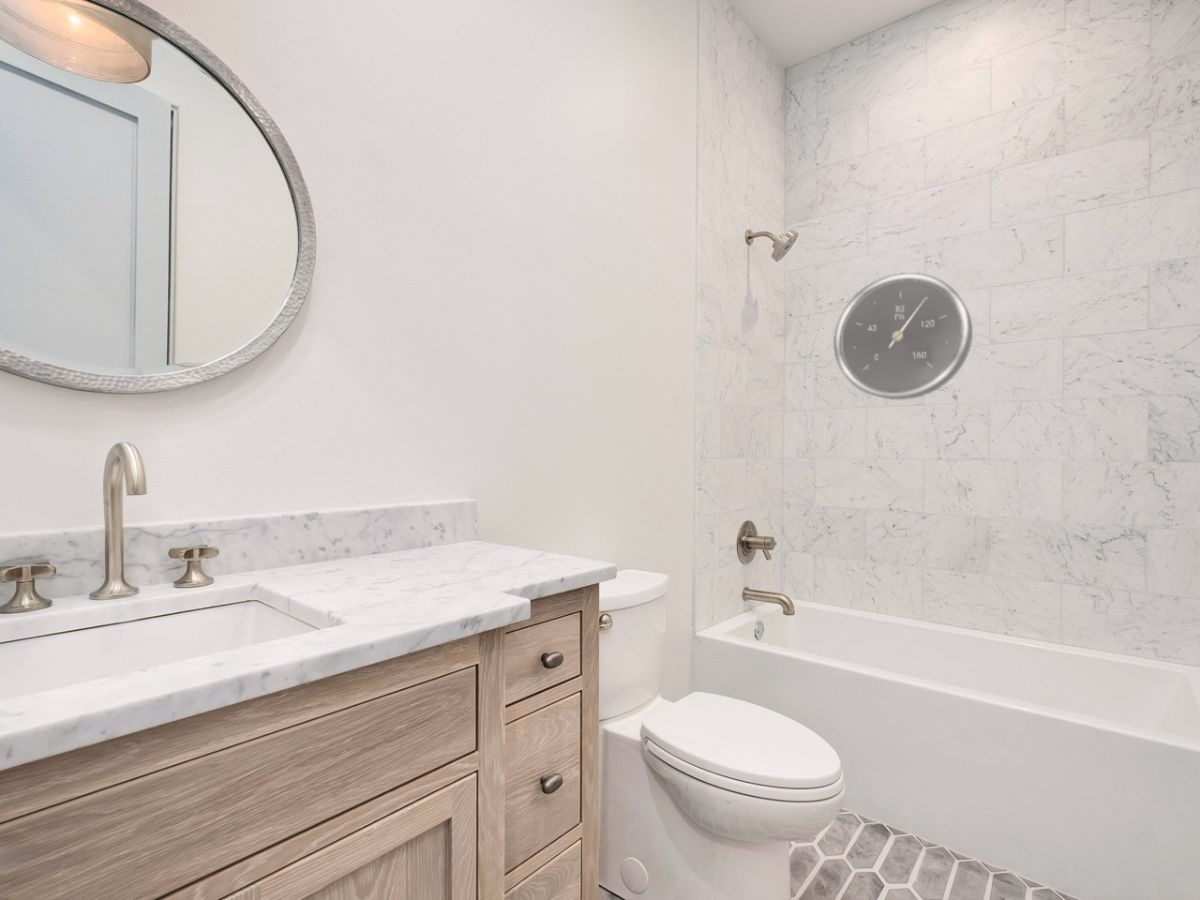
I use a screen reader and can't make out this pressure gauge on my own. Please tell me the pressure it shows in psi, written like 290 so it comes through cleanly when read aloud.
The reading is 100
